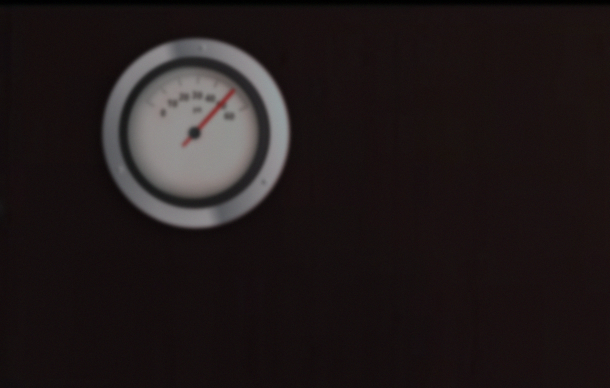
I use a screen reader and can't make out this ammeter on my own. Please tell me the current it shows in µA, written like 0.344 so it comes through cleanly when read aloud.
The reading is 50
